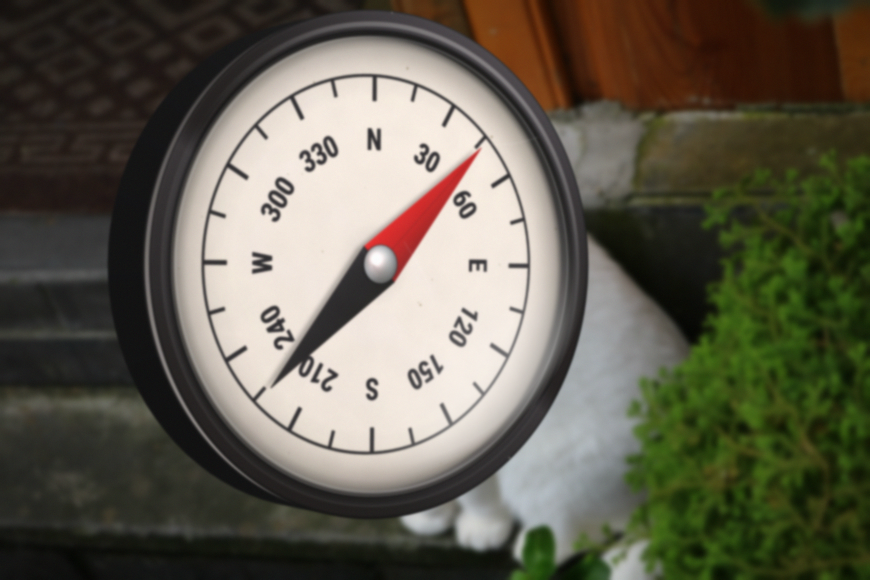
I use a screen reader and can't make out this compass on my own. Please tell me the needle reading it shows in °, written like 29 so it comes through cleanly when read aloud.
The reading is 45
